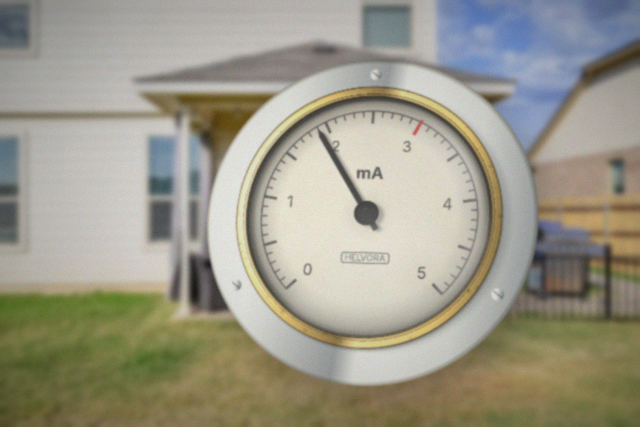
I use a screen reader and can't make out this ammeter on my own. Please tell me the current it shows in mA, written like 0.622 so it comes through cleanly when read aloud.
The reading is 1.9
